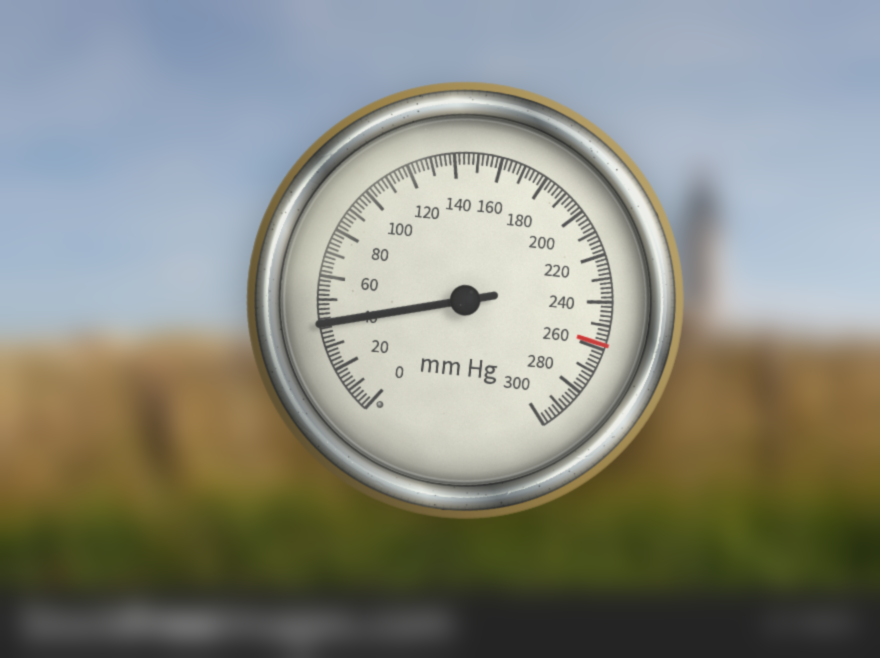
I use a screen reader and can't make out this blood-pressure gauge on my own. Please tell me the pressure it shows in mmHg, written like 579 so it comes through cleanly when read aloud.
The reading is 40
